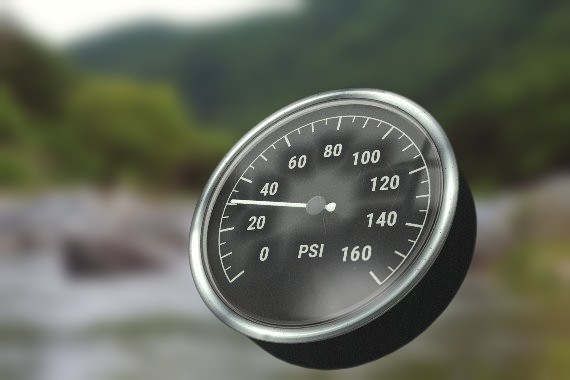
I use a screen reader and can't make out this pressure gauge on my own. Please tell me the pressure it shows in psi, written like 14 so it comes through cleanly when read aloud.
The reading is 30
